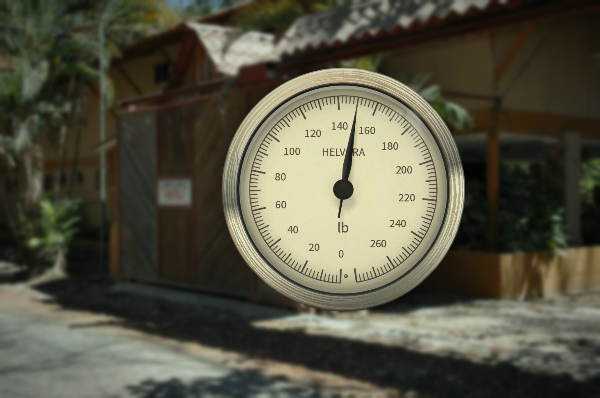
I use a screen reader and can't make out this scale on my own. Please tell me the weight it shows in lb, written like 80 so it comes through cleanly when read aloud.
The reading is 150
